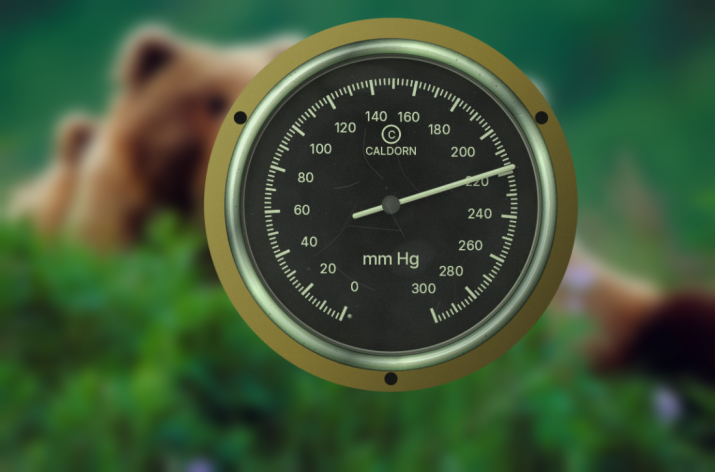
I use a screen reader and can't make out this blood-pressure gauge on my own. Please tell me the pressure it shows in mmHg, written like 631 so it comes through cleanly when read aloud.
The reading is 218
